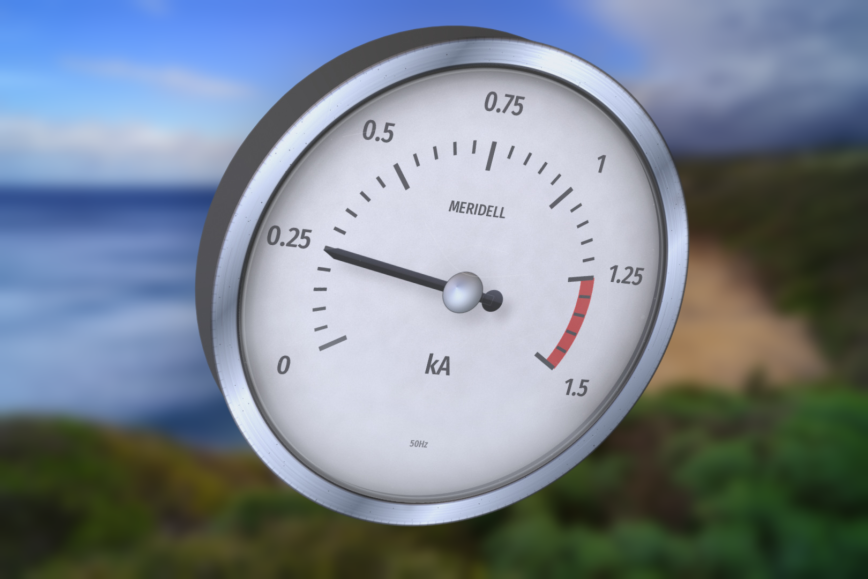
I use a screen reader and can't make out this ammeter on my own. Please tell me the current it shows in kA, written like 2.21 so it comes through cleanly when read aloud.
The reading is 0.25
